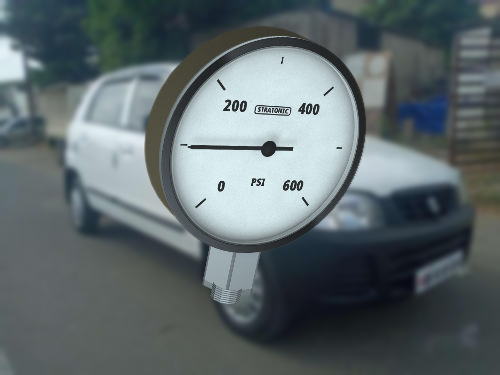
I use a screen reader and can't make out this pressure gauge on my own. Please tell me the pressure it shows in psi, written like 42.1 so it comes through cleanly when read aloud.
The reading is 100
